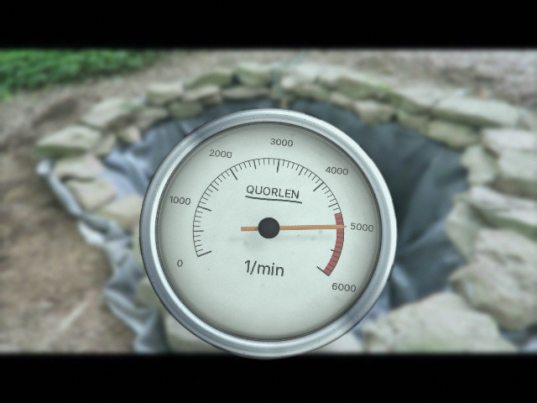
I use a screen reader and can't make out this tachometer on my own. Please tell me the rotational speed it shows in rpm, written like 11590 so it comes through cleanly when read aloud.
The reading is 5000
